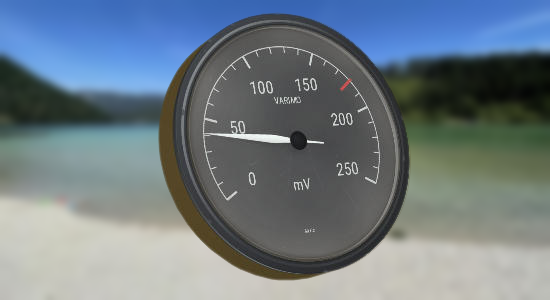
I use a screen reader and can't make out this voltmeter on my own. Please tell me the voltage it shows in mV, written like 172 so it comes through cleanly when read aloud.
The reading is 40
